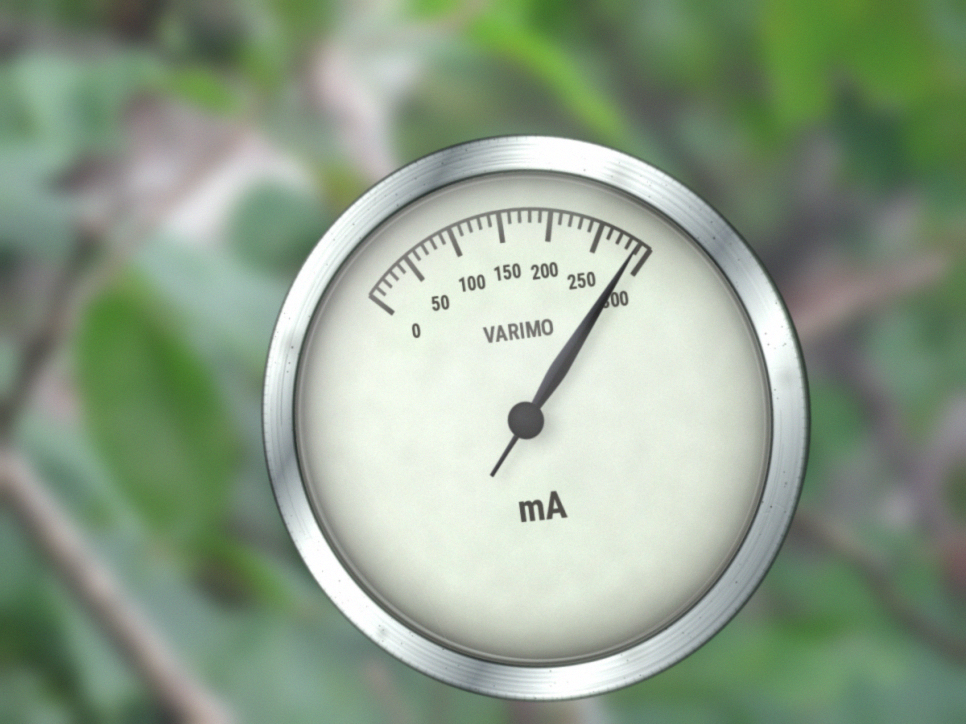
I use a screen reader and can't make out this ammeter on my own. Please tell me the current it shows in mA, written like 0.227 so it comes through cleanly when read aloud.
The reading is 290
